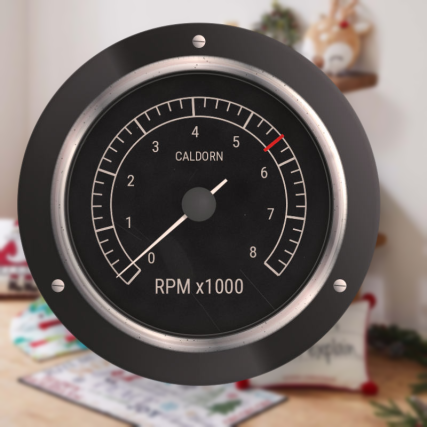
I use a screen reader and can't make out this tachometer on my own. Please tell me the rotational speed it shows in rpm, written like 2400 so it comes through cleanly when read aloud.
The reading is 200
